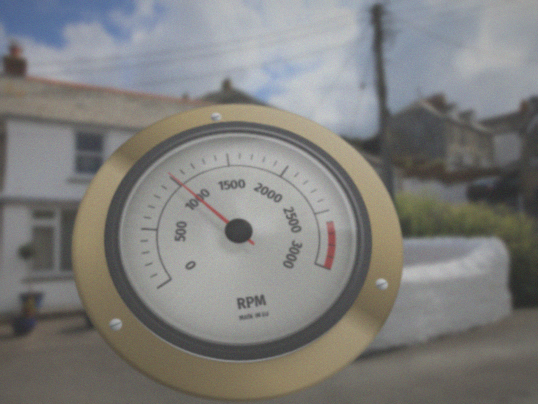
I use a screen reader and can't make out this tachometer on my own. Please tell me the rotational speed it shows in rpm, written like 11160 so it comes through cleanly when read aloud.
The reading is 1000
